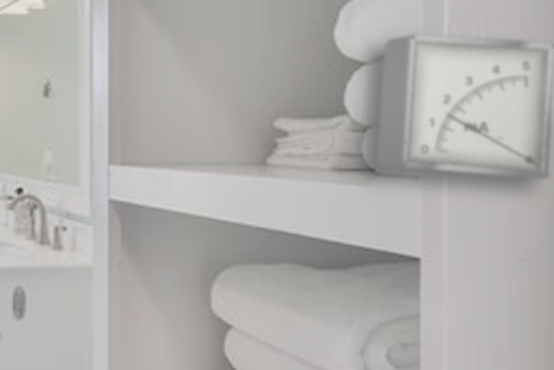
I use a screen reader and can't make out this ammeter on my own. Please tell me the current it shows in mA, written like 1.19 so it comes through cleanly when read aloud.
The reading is 1.5
